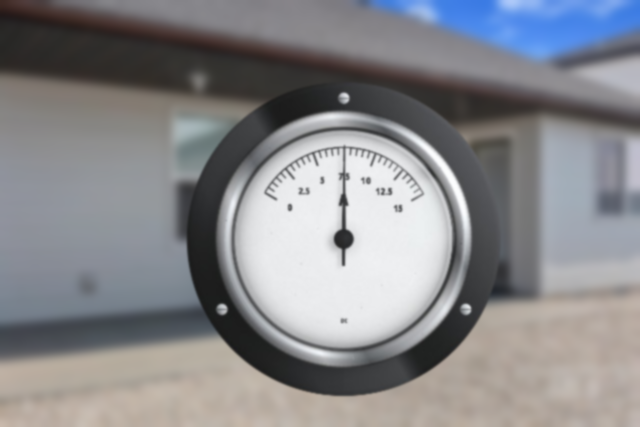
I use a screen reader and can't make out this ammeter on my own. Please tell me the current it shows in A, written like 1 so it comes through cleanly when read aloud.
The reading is 7.5
